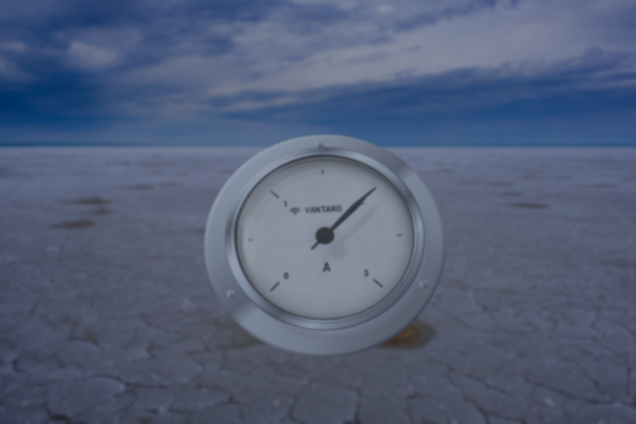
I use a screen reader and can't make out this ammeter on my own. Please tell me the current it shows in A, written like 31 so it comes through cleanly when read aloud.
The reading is 2
